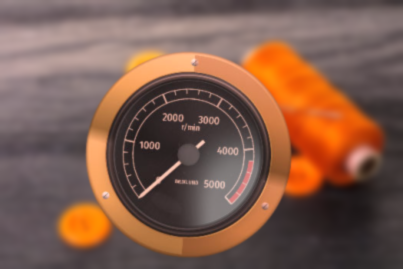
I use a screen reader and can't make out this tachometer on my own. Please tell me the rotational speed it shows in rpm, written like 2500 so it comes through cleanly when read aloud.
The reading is 0
